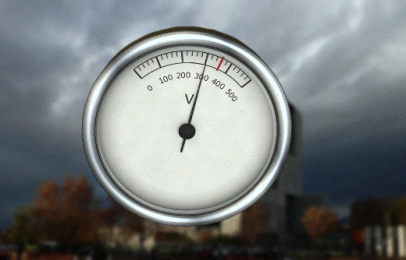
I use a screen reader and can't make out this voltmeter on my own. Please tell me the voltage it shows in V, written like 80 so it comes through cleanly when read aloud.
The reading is 300
